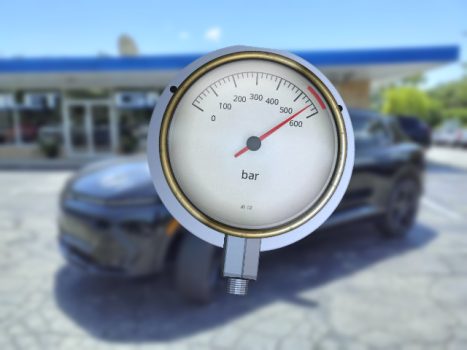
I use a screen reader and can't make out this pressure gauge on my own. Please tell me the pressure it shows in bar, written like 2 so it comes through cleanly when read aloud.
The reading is 560
